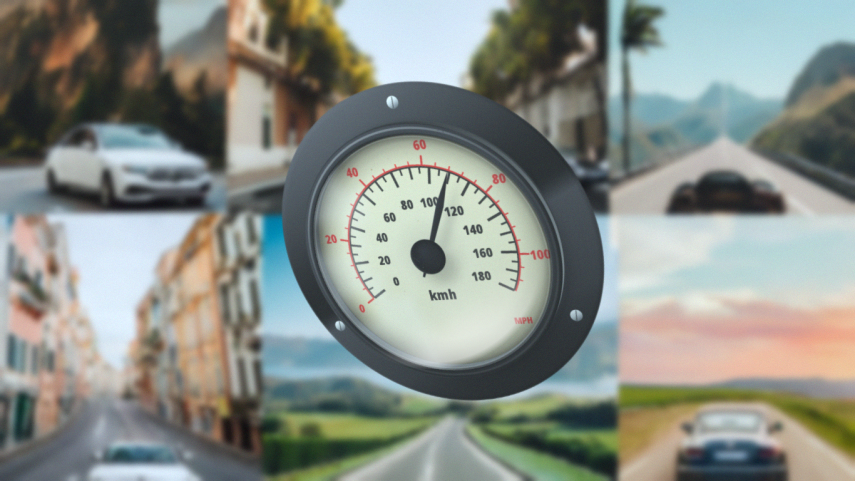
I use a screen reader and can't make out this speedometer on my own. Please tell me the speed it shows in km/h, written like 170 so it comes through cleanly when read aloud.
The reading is 110
